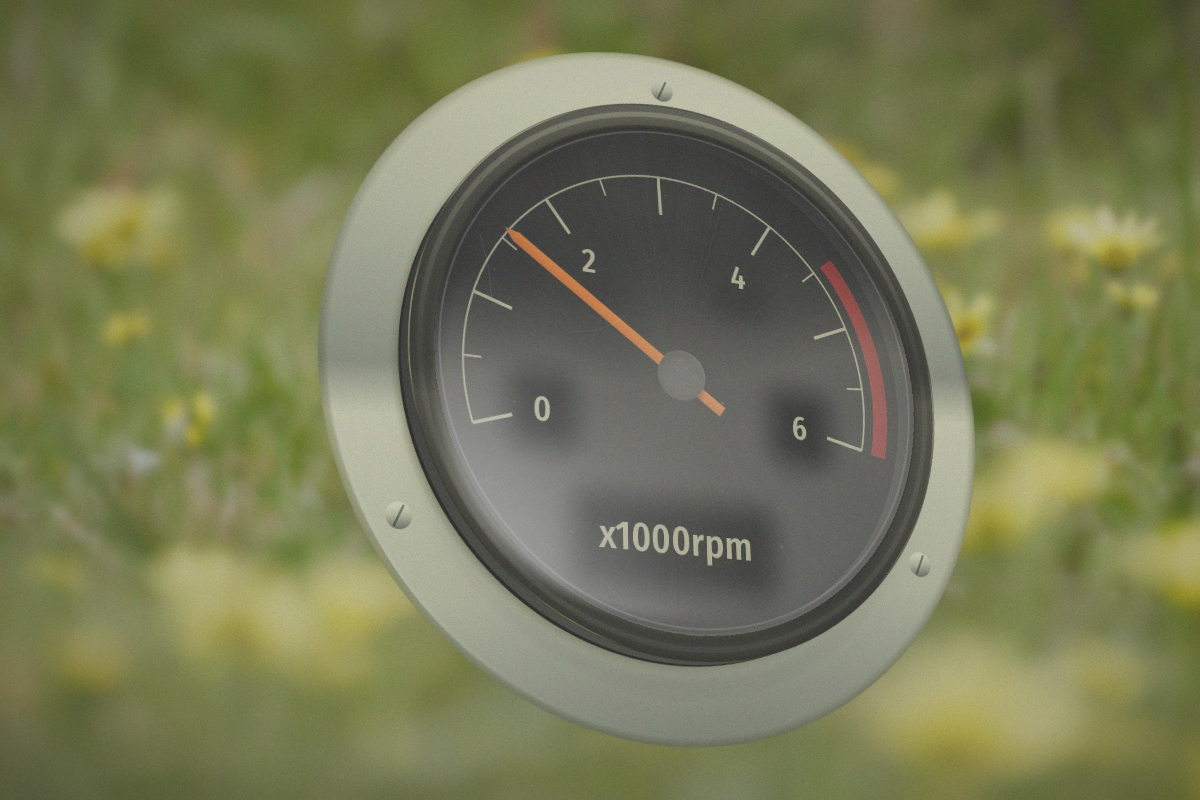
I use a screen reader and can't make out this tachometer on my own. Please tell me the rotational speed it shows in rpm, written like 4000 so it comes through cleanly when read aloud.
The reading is 1500
